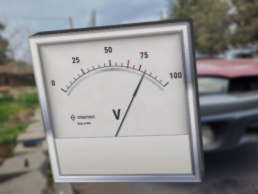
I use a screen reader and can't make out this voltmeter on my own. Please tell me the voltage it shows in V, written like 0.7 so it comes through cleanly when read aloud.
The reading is 80
